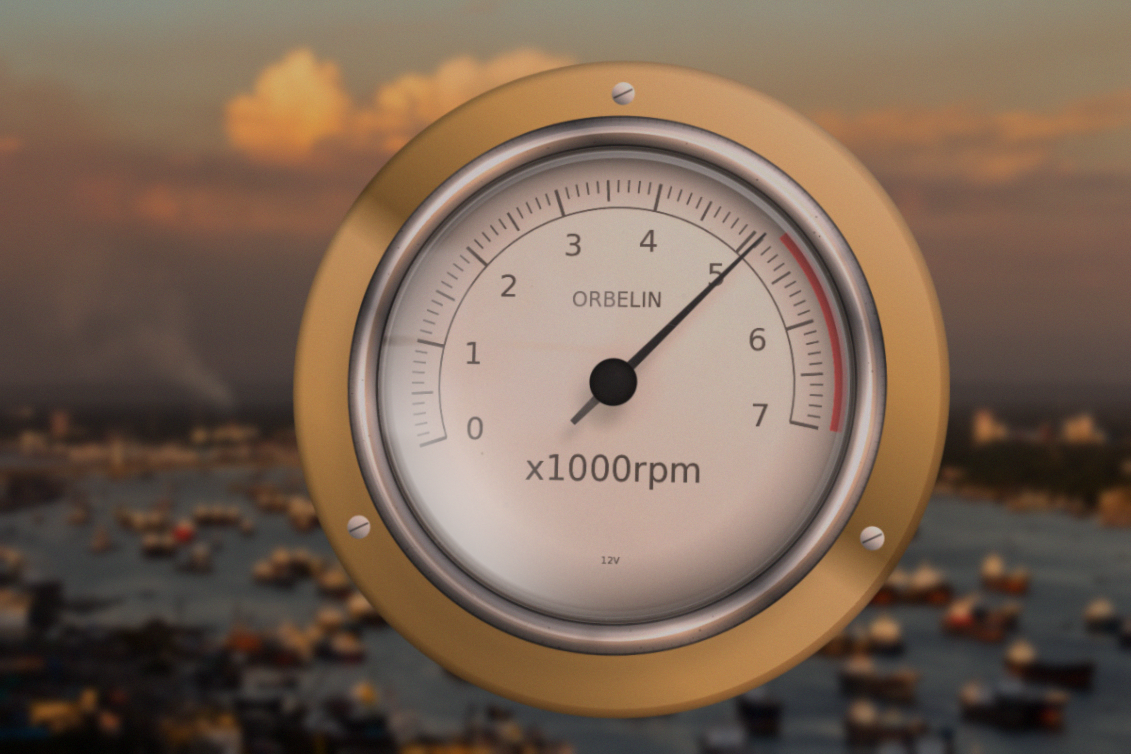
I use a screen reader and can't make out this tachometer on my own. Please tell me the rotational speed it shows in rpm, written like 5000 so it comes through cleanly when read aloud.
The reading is 5100
